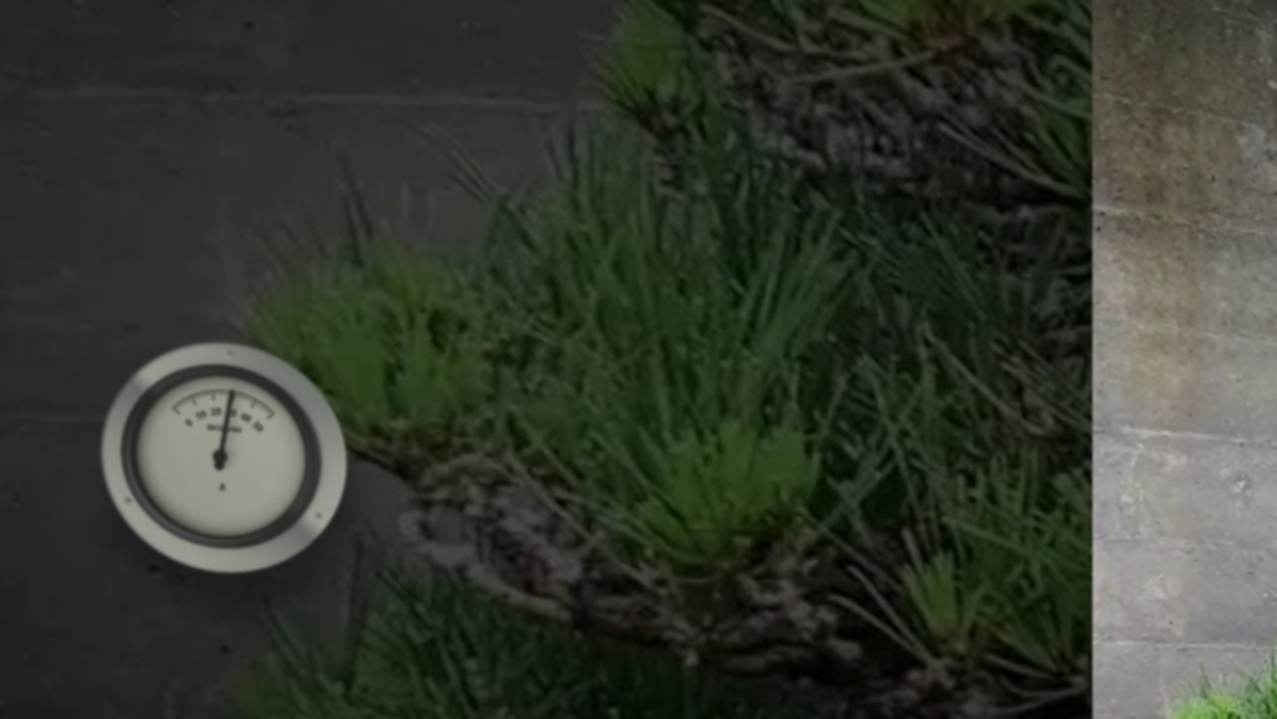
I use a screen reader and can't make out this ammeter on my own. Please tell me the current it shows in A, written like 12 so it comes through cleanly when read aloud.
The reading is 30
